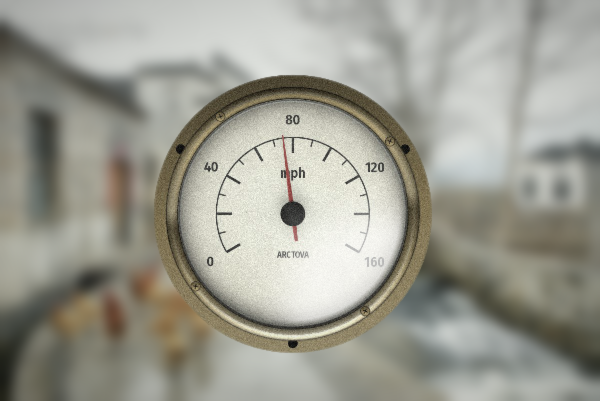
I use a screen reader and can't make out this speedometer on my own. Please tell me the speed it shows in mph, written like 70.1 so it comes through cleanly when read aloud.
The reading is 75
